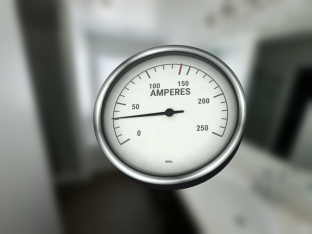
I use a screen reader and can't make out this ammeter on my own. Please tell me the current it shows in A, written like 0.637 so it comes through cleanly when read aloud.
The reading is 30
